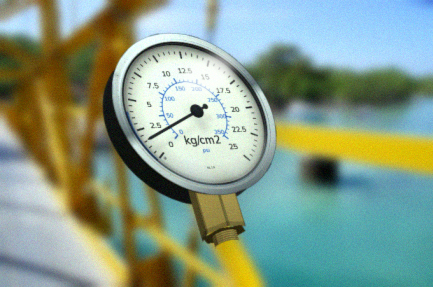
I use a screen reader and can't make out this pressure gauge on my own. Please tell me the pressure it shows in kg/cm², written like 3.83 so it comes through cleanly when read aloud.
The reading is 1.5
